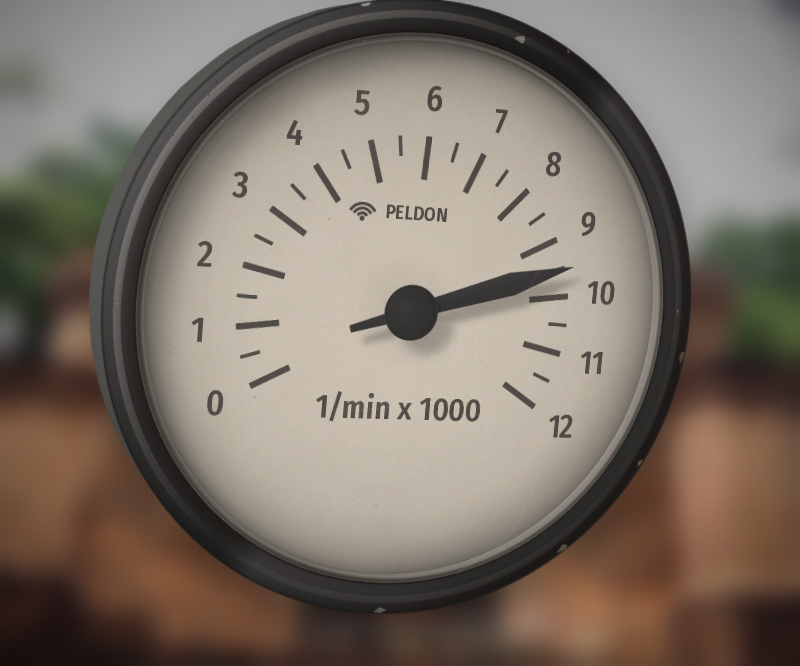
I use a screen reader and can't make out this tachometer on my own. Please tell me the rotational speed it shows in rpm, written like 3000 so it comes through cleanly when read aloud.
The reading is 9500
